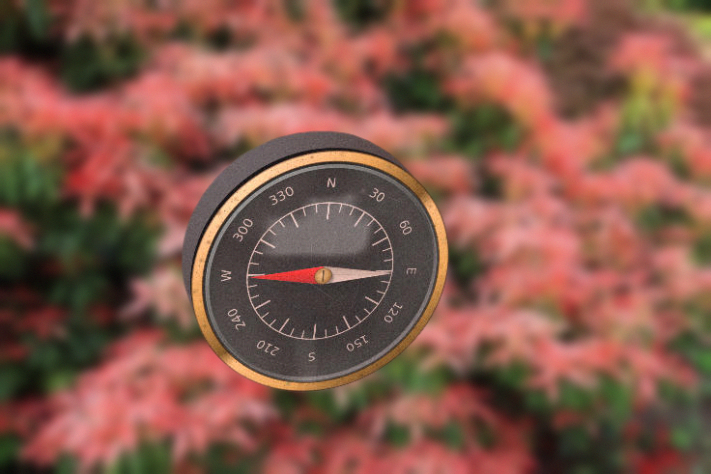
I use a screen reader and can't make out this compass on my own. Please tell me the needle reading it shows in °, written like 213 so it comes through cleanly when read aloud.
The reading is 270
